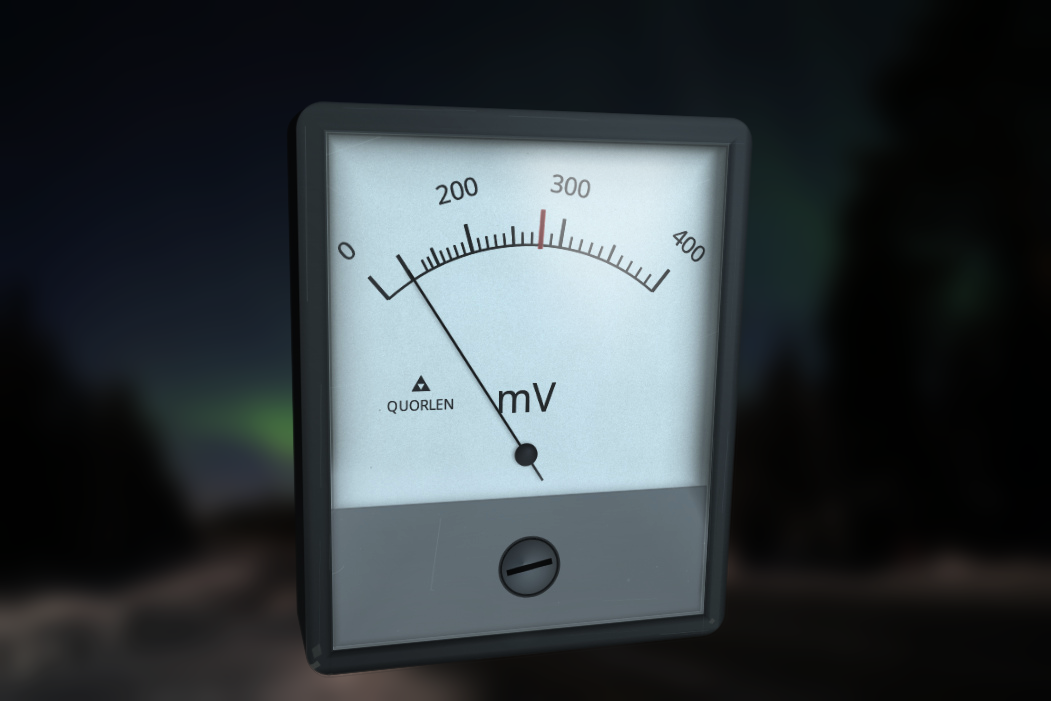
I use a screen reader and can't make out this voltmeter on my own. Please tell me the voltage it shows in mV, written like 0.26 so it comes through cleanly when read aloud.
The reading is 100
